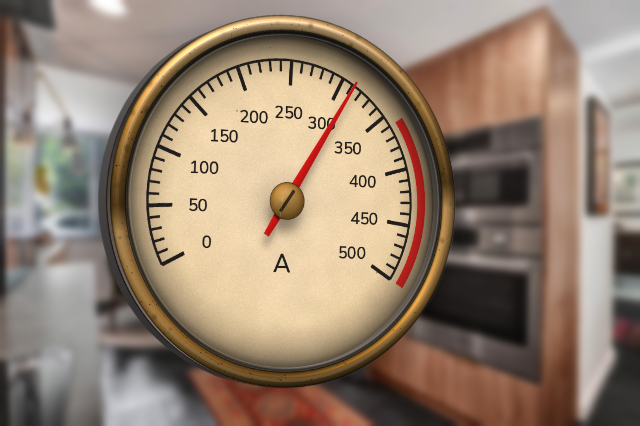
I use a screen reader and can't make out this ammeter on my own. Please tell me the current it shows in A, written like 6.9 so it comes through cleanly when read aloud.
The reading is 310
